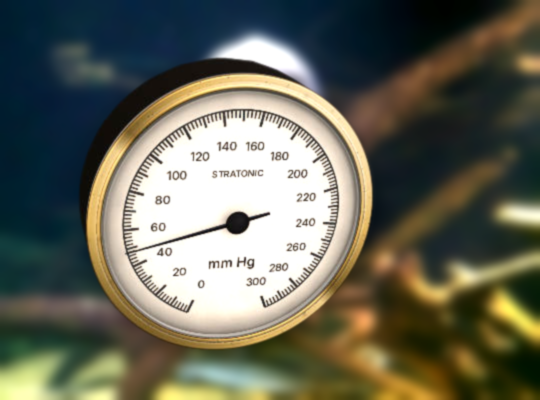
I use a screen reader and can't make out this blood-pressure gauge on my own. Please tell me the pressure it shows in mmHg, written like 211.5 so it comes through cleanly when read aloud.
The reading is 50
